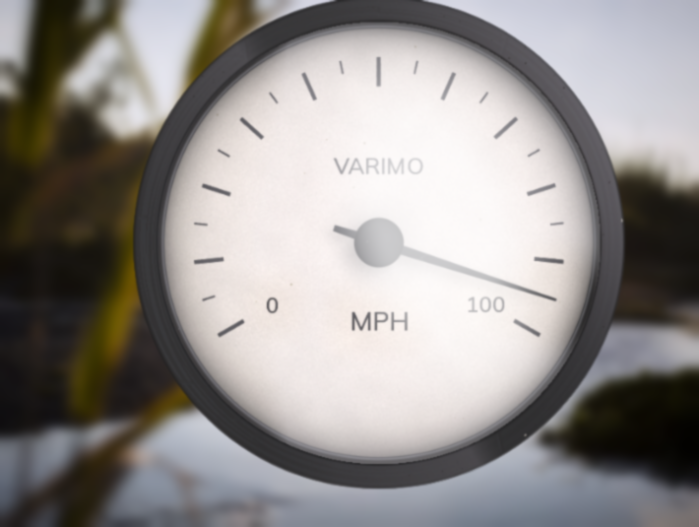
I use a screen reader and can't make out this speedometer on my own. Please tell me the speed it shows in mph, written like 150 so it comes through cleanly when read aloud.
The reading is 95
